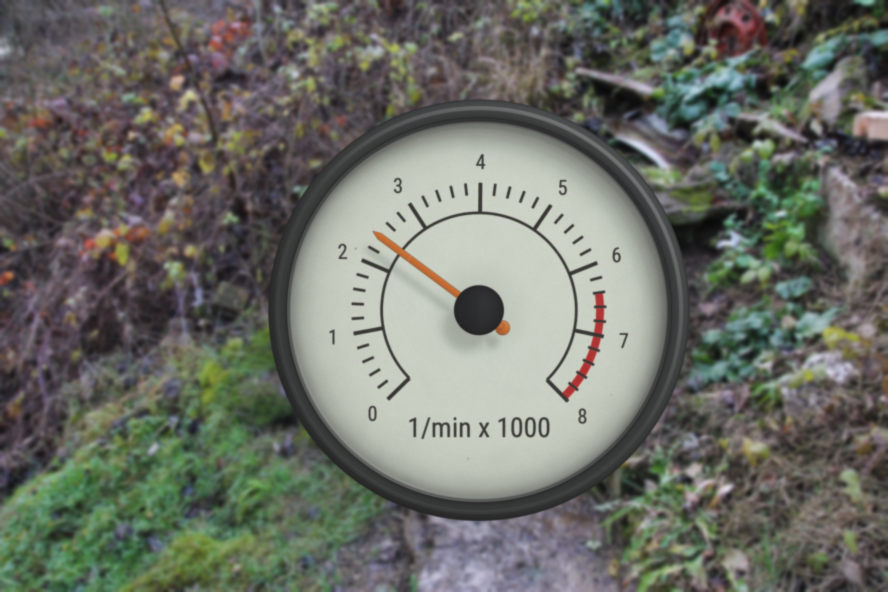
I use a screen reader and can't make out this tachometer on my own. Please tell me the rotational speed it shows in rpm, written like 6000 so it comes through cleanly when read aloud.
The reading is 2400
